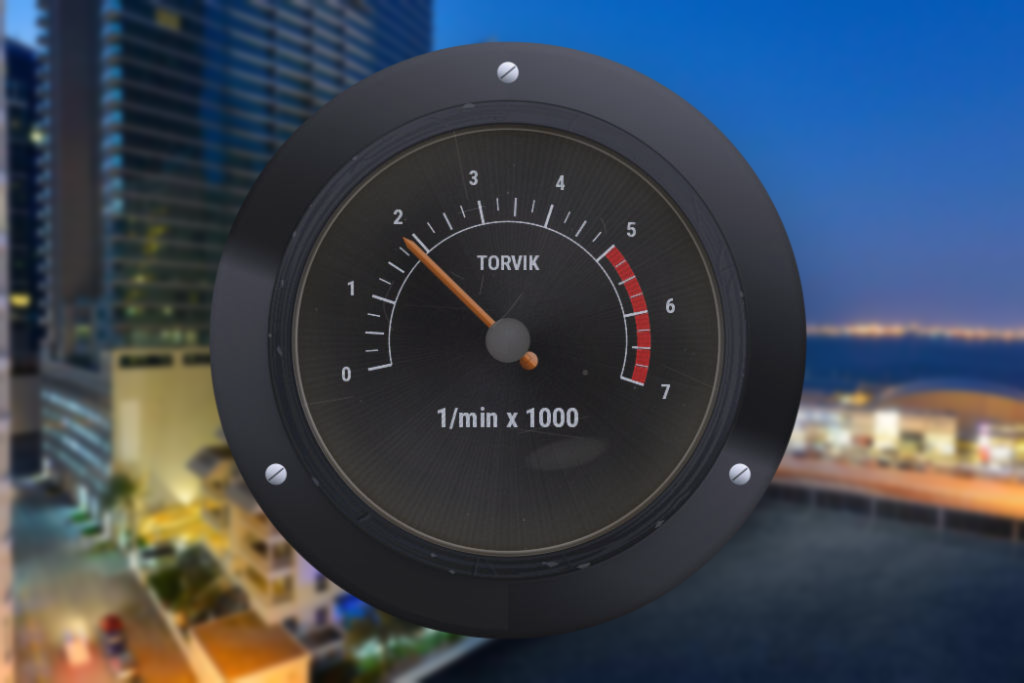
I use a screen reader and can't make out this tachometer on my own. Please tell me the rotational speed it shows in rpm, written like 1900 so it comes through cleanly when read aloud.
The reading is 1875
